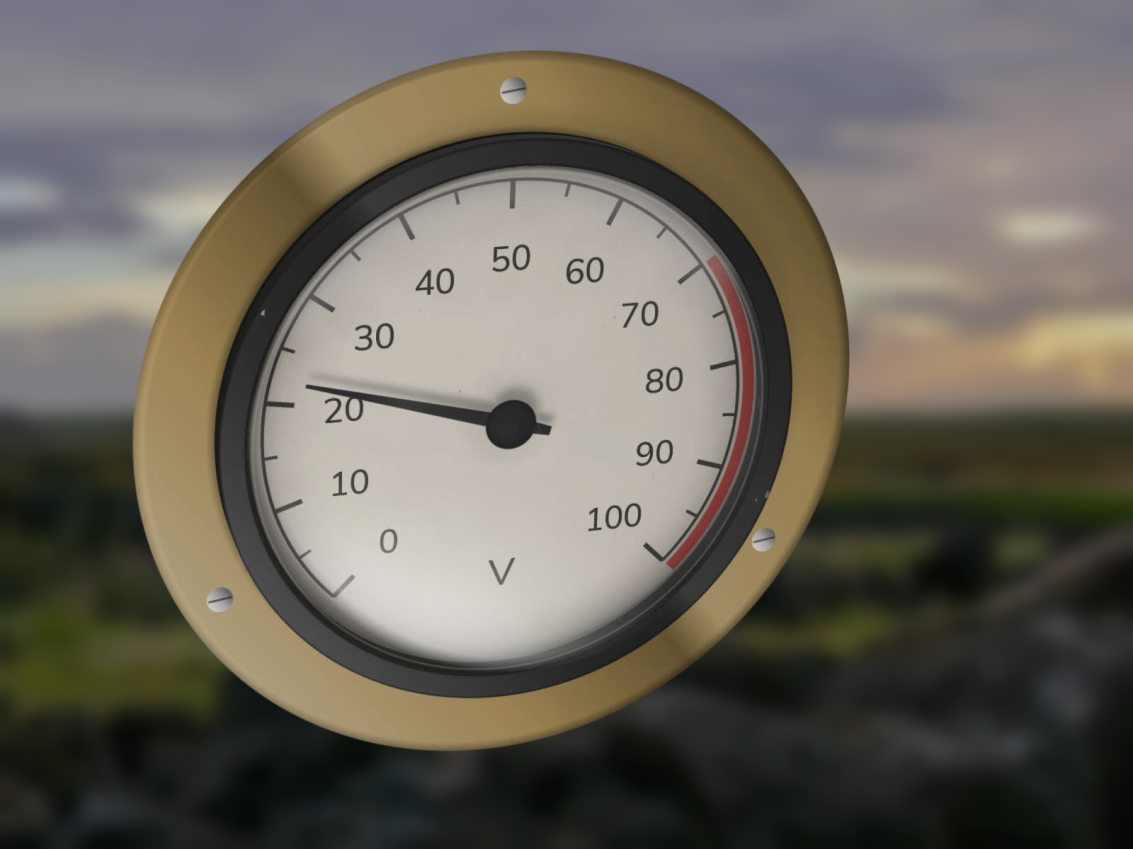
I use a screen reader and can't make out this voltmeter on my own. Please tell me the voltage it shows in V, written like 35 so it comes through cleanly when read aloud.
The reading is 22.5
